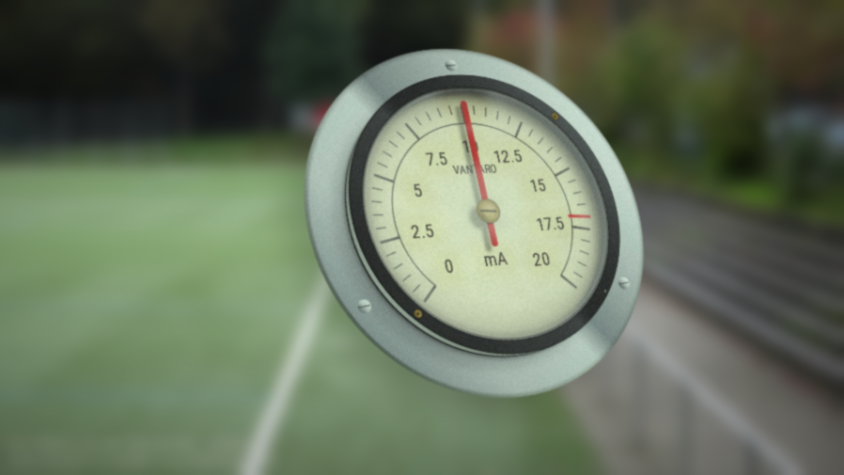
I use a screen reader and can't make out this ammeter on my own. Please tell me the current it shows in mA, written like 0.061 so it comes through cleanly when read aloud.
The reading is 10
